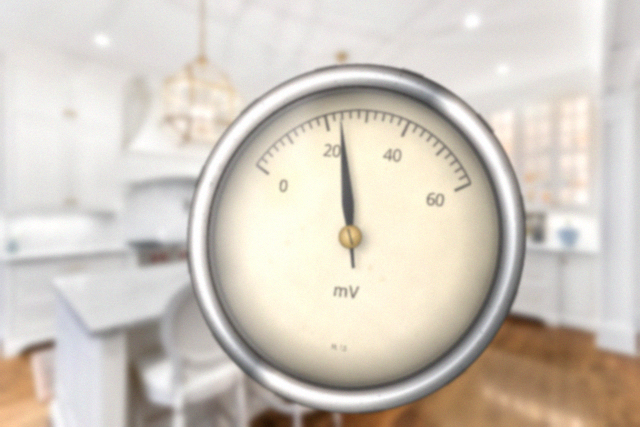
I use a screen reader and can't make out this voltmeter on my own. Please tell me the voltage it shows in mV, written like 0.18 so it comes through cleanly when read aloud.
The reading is 24
